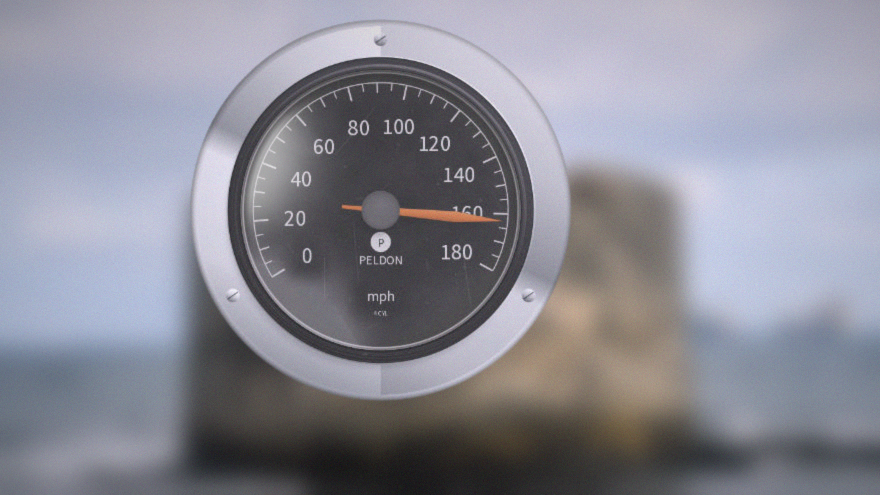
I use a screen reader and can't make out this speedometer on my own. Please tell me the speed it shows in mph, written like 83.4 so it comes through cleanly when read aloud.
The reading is 162.5
